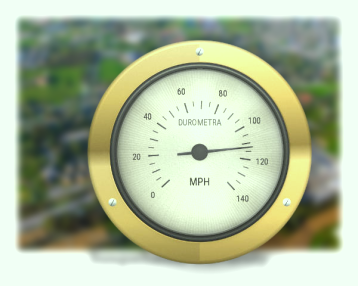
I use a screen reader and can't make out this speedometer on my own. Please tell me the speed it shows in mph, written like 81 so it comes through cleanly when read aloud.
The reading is 112.5
